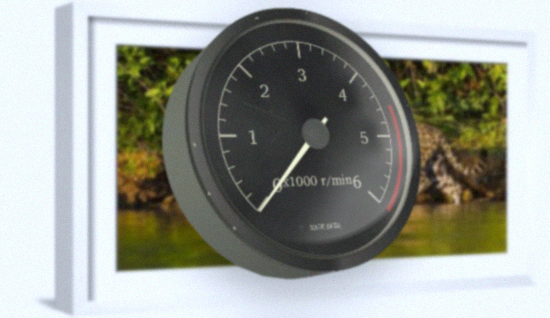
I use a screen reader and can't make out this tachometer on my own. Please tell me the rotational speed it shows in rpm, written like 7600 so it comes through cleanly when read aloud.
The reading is 0
